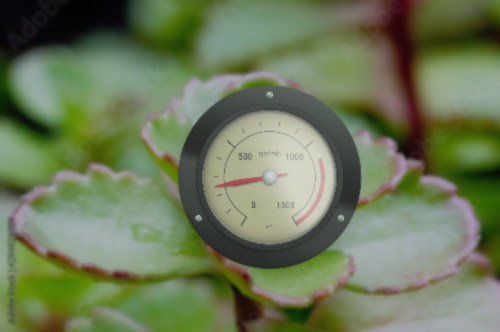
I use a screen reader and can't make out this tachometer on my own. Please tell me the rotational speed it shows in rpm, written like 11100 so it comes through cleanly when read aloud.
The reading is 250
